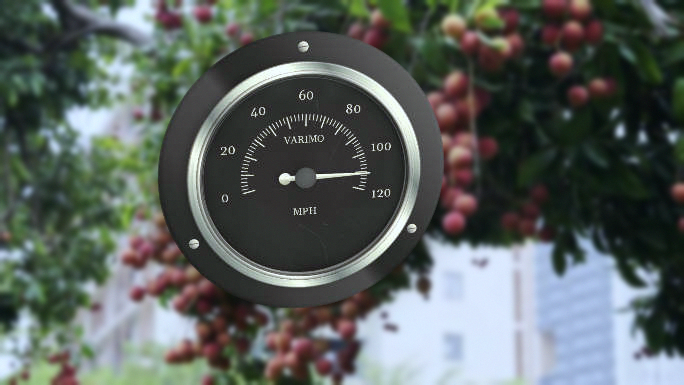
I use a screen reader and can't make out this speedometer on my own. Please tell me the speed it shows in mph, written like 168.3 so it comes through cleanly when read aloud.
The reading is 110
